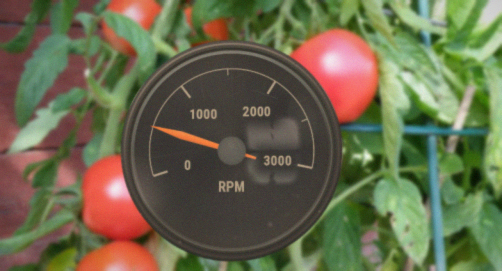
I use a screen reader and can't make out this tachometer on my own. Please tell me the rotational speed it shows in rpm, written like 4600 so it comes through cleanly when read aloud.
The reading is 500
